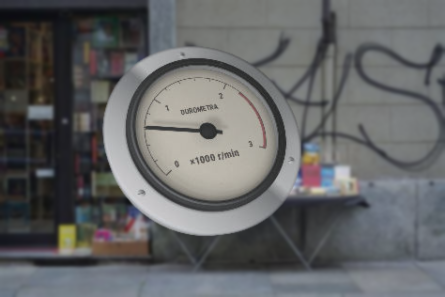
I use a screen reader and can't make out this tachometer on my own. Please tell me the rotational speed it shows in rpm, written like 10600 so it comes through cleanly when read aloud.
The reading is 600
